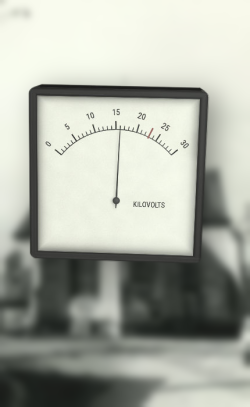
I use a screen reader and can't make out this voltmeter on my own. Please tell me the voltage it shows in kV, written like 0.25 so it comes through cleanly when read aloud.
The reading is 16
